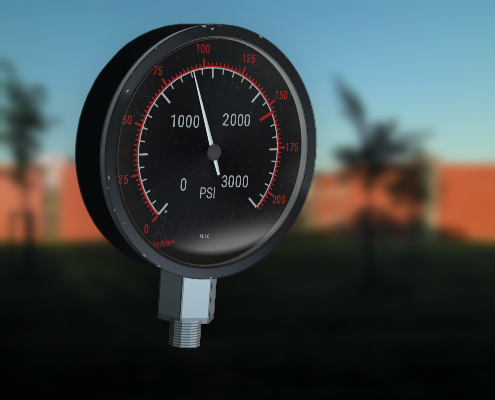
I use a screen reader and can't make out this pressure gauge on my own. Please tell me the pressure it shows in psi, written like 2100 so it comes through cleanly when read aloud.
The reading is 1300
